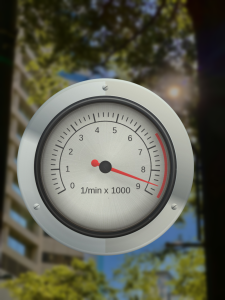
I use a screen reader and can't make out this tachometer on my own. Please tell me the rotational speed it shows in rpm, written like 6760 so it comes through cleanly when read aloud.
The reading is 8600
